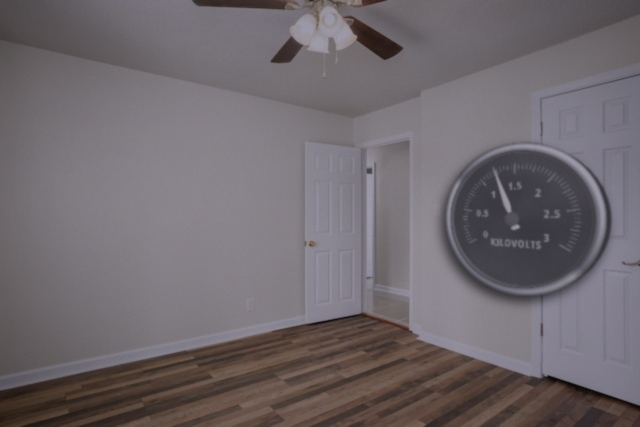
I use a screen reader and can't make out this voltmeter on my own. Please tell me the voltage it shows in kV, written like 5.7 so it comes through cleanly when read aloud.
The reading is 1.25
